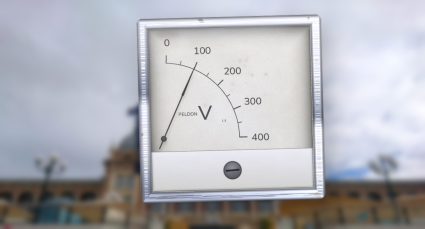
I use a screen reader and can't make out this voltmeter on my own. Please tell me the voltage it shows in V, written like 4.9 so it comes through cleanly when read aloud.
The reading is 100
